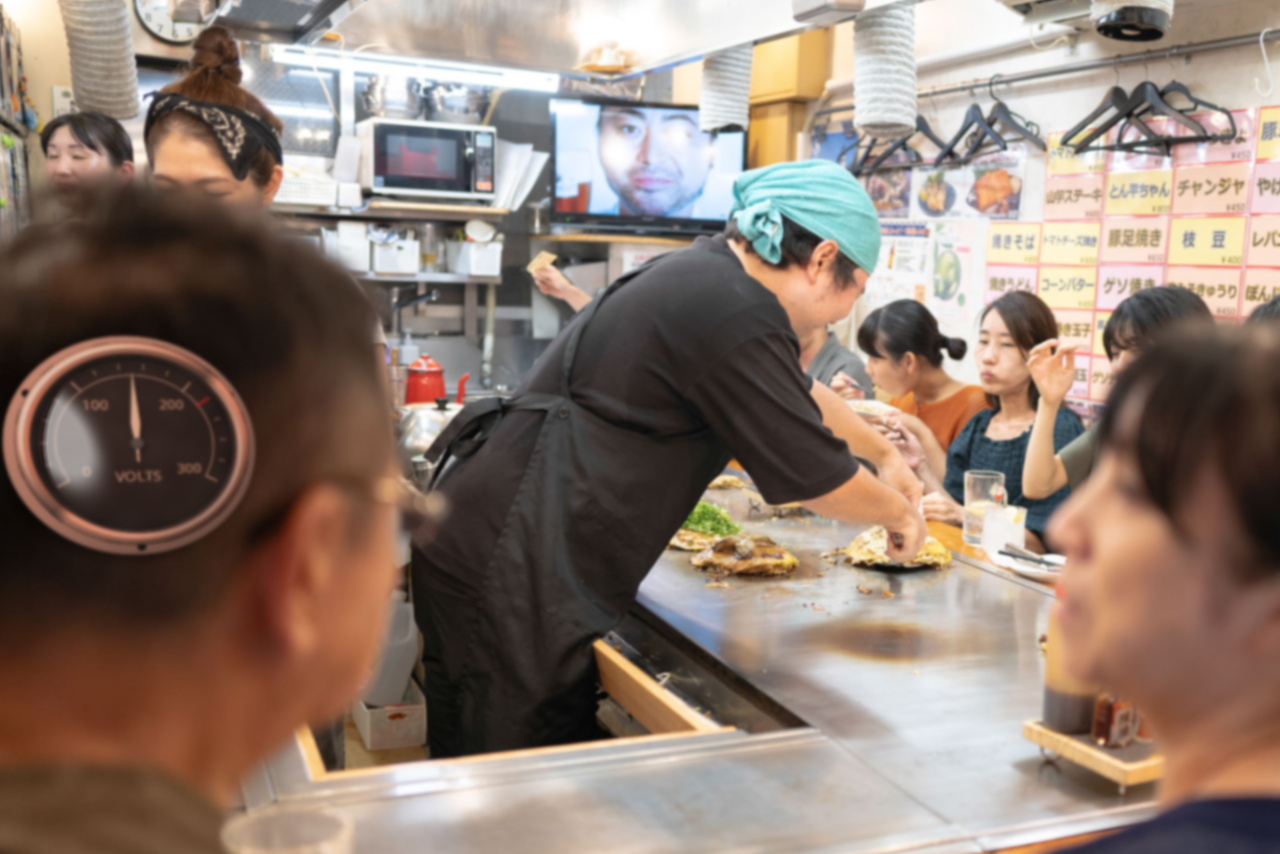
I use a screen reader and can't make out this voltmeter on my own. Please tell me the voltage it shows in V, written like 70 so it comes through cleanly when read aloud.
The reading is 150
